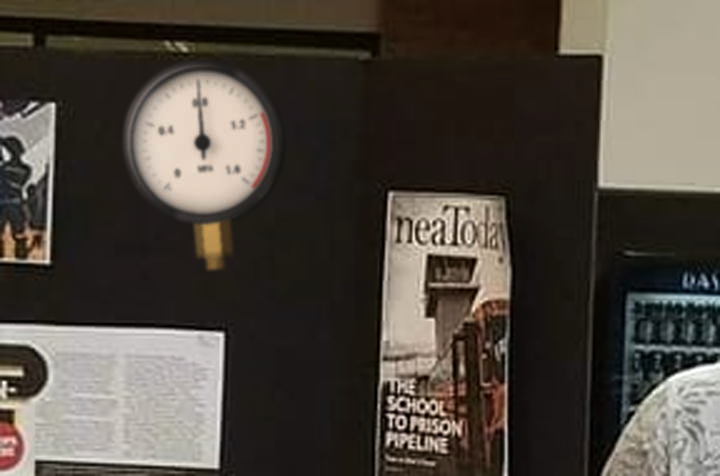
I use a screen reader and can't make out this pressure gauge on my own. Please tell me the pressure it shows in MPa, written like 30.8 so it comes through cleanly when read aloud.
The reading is 0.8
